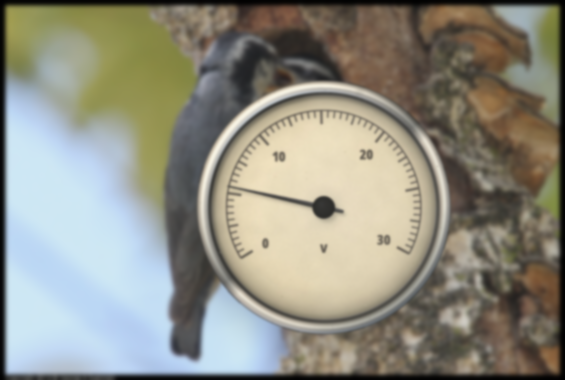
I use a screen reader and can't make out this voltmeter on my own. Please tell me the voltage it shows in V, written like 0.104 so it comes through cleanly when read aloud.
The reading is 5.5
